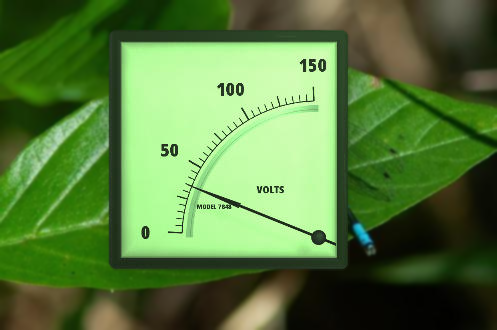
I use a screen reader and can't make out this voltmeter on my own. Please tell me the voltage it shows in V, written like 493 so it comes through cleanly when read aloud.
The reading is 35
